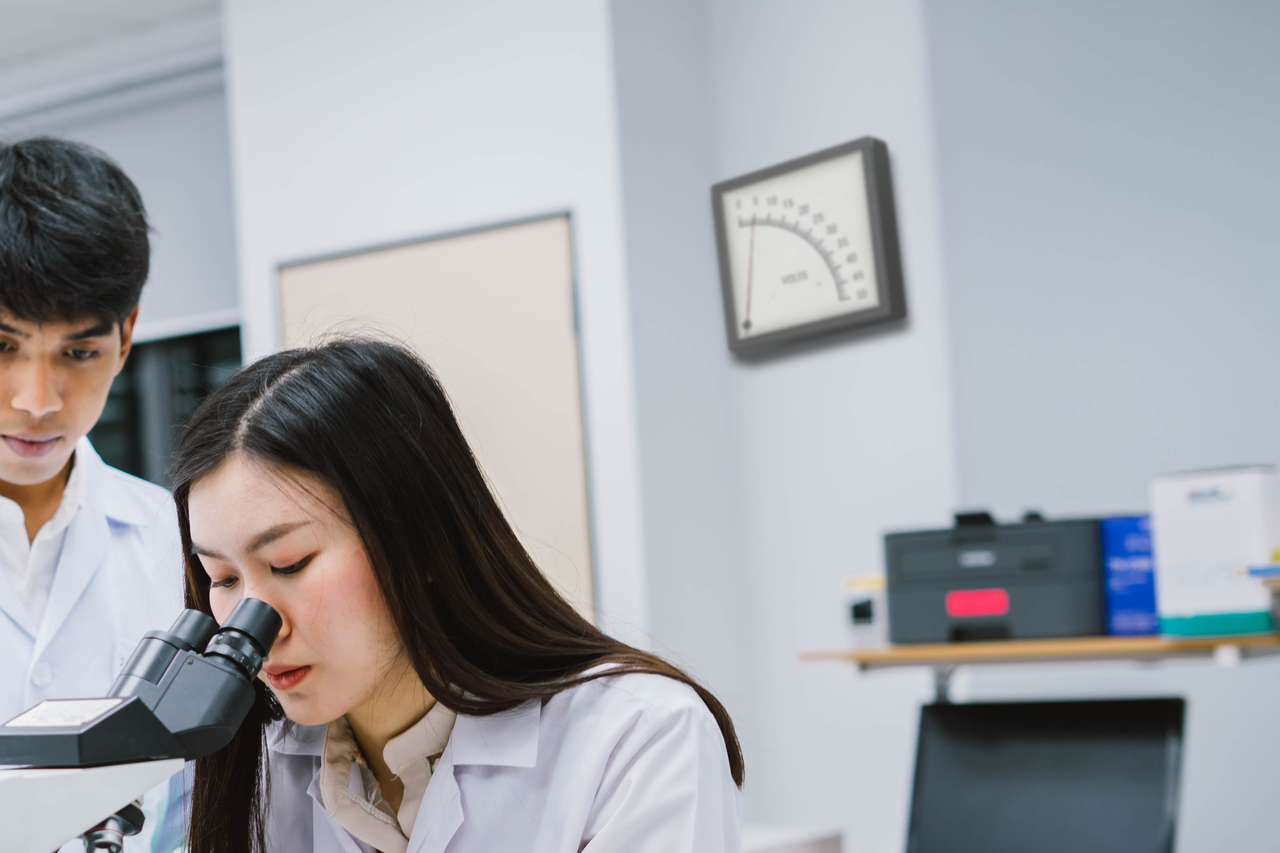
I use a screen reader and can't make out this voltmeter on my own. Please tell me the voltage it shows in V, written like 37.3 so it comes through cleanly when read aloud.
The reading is 5
